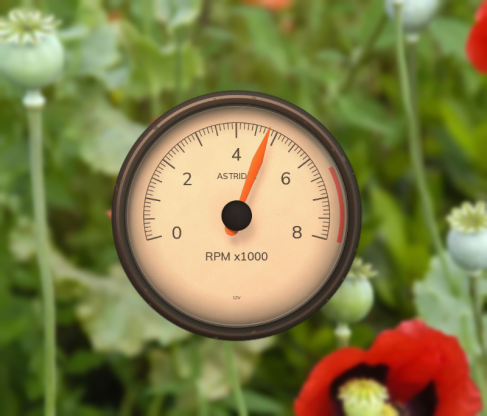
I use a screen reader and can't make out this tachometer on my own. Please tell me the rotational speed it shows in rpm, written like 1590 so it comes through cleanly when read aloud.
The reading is 4800
